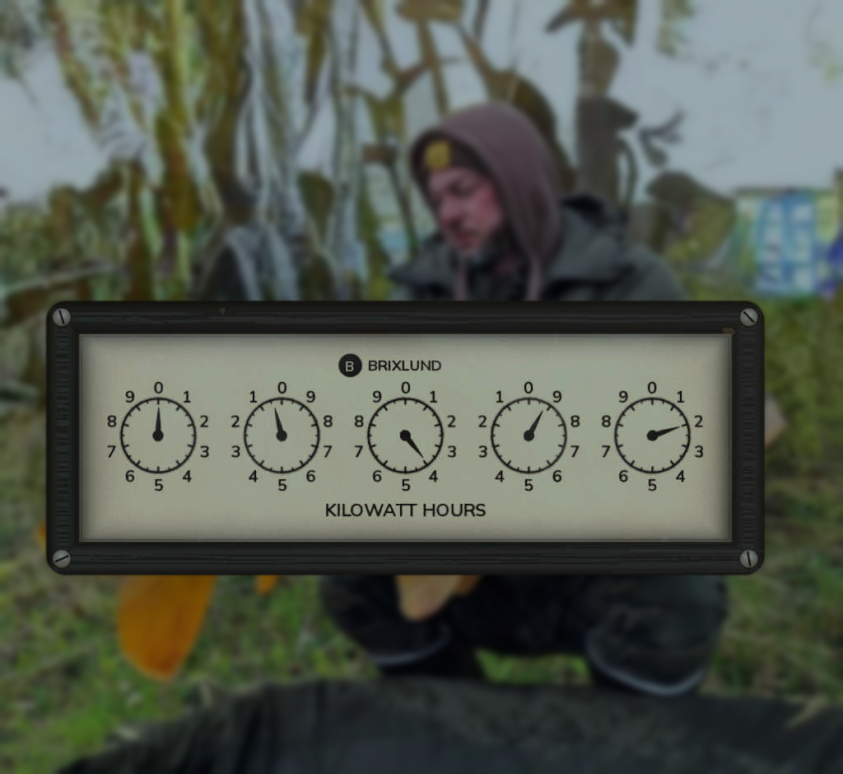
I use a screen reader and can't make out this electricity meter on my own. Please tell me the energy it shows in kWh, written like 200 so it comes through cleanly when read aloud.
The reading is 392
